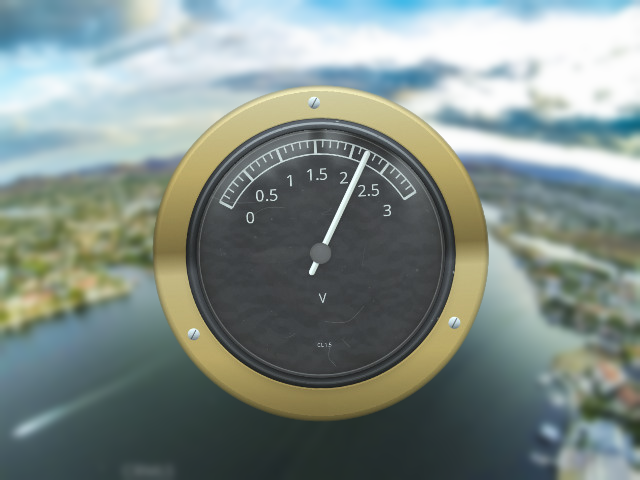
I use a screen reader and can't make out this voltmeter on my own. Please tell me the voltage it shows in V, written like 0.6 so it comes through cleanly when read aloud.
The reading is 2.2
